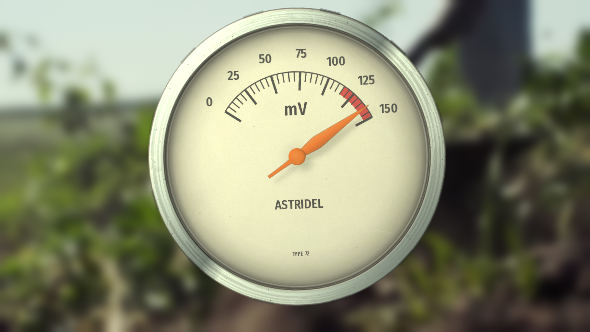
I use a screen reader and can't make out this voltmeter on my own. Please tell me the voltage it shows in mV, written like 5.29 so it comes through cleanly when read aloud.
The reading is 140
